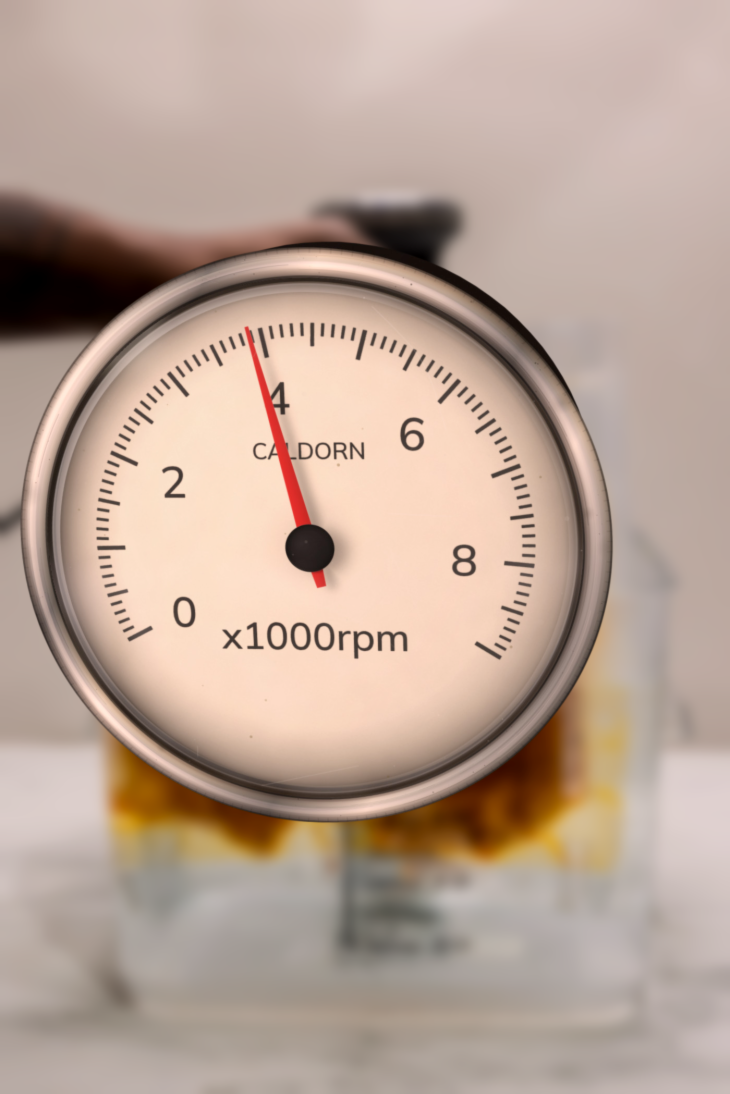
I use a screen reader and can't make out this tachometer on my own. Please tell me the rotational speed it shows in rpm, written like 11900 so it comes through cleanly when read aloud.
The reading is 3900
